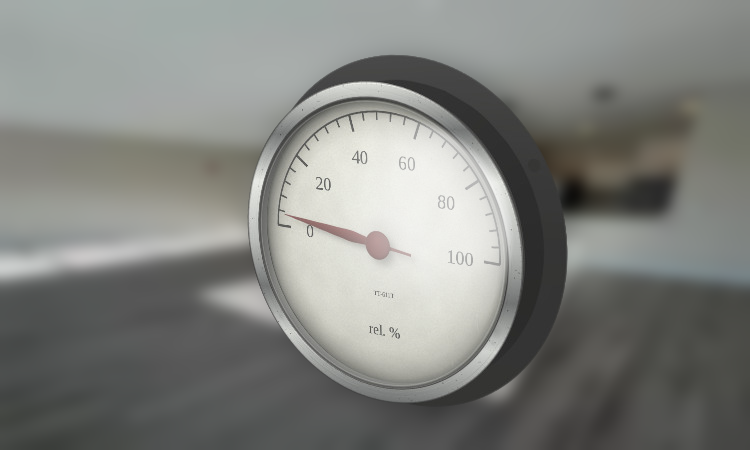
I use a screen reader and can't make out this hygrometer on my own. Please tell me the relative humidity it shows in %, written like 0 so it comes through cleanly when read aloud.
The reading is 4
